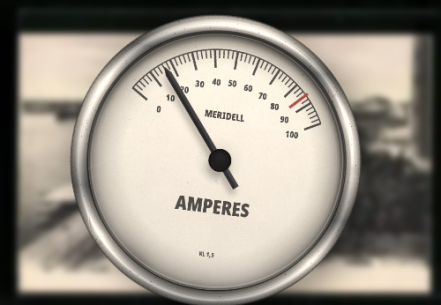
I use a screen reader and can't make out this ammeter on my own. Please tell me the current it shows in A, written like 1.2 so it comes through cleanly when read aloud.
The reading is 16
